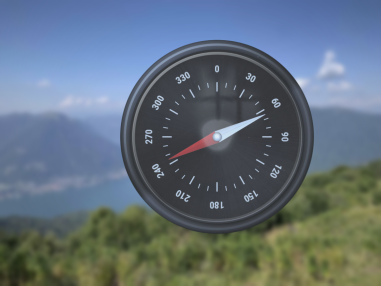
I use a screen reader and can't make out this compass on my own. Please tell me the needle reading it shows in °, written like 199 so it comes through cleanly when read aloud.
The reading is 245
